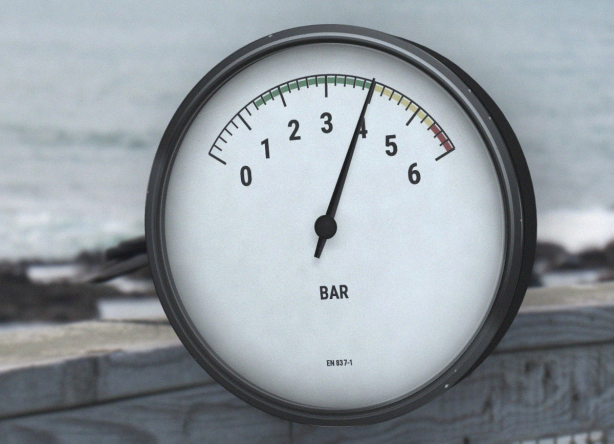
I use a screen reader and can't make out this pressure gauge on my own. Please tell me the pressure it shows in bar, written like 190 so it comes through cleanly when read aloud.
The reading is 4
